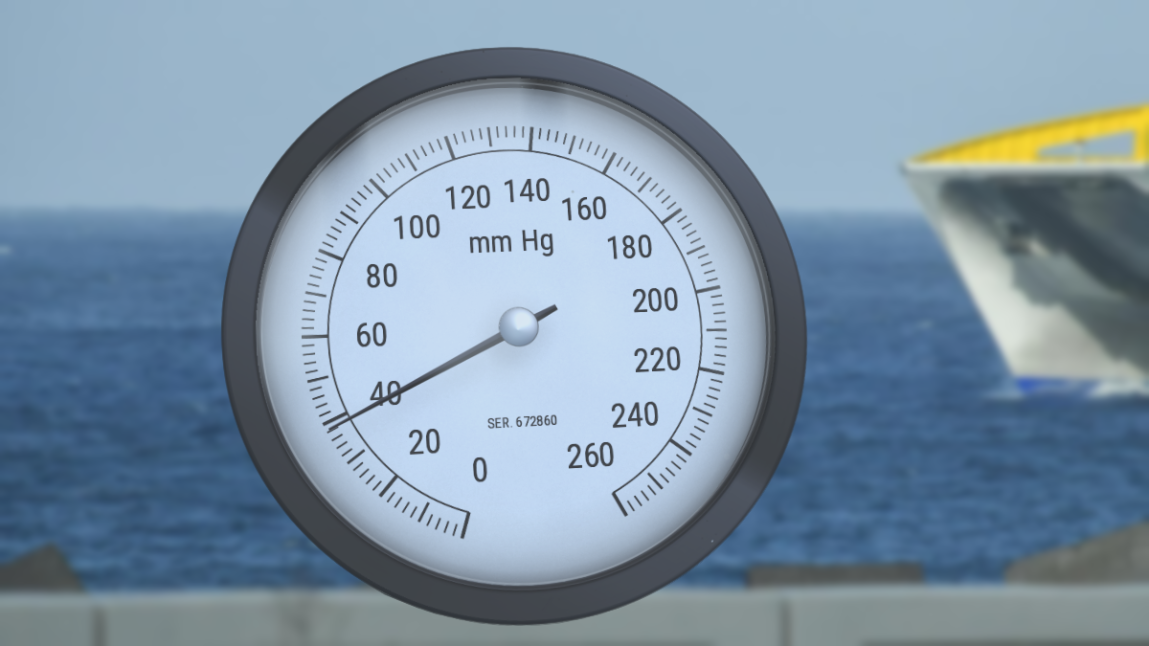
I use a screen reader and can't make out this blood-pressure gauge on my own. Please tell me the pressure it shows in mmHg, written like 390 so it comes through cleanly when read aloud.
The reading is 38
